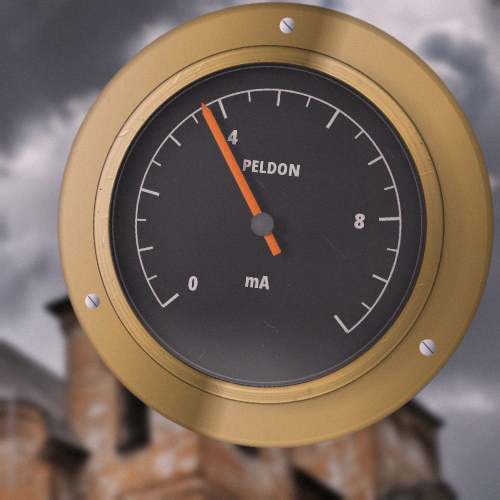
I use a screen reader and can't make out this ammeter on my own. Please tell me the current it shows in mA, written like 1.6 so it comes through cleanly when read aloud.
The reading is 3.75
